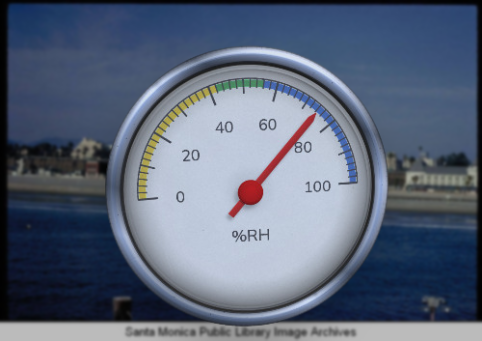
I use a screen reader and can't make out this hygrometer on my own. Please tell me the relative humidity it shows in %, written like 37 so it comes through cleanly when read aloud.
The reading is 74
